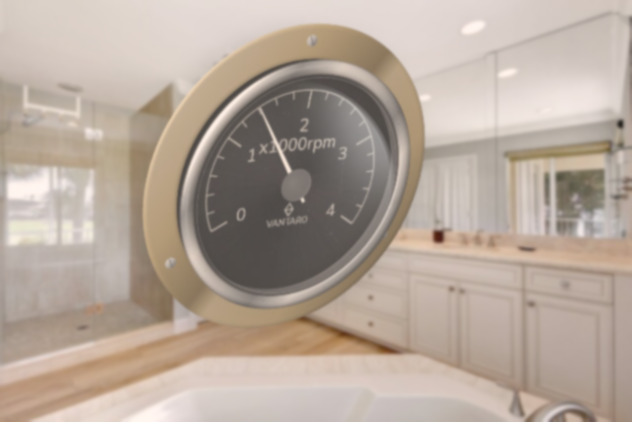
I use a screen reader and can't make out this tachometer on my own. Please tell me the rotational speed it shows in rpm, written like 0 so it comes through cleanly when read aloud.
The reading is 1400
